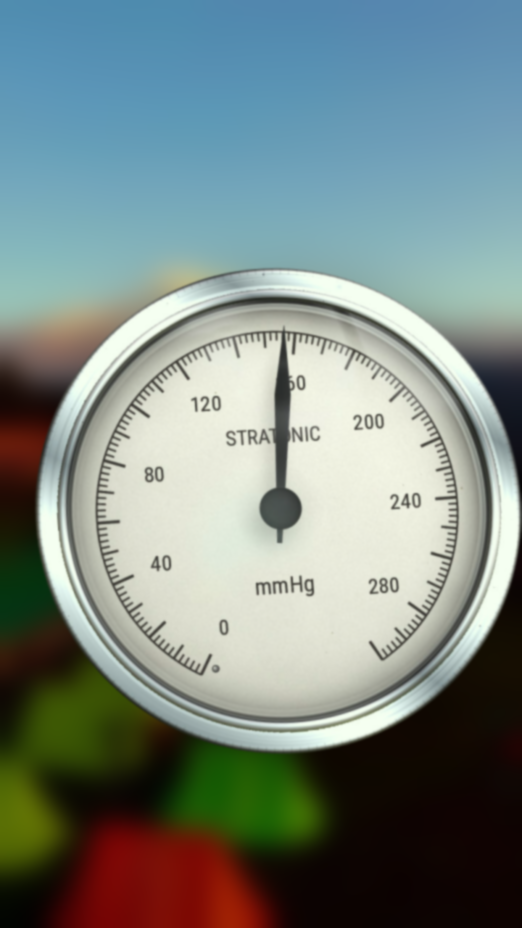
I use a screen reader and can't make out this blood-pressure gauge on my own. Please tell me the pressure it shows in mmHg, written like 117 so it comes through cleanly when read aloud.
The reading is 156
